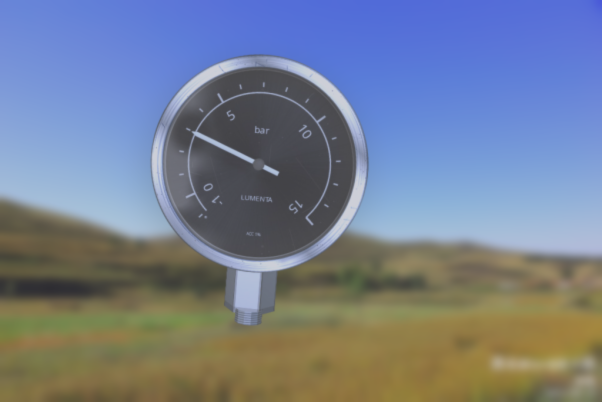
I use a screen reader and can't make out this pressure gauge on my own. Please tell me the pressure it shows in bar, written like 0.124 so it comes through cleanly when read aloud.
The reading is 3
